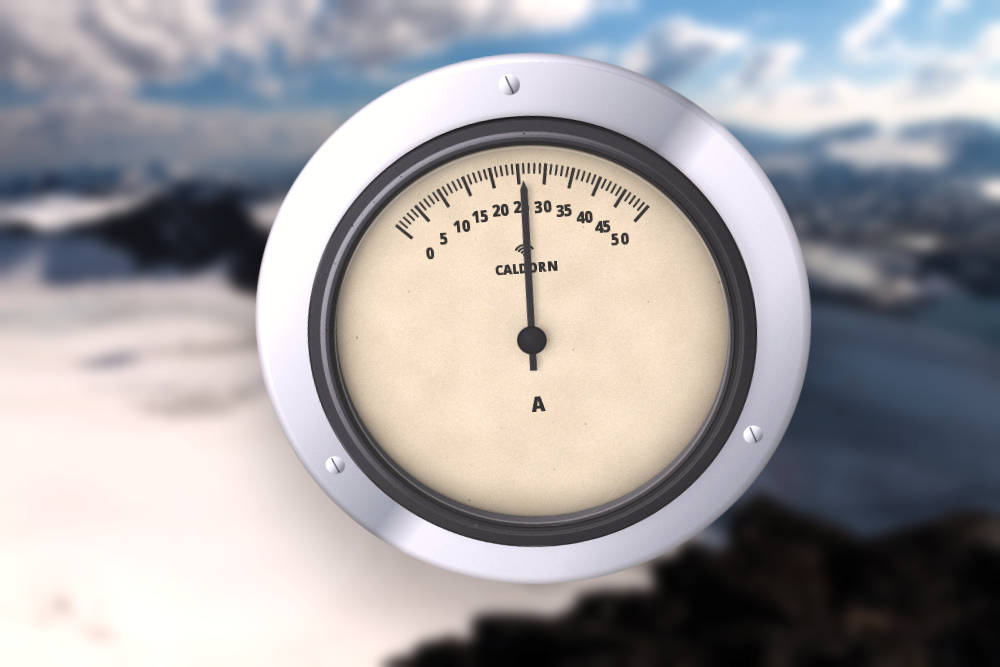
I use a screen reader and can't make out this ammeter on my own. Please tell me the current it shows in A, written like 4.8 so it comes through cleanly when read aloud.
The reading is 26
